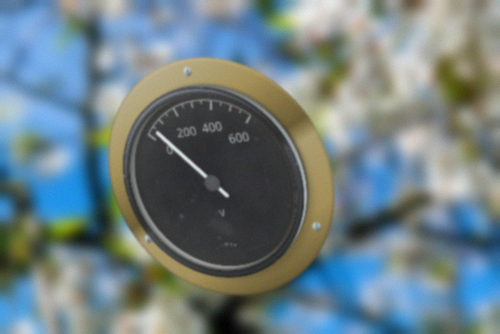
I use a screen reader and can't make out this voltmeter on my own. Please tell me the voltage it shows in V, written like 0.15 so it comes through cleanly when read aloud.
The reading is 50
